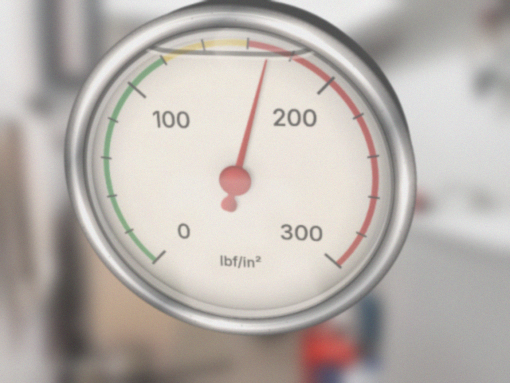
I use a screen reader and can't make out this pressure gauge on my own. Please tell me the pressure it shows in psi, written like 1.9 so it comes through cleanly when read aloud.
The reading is 170
